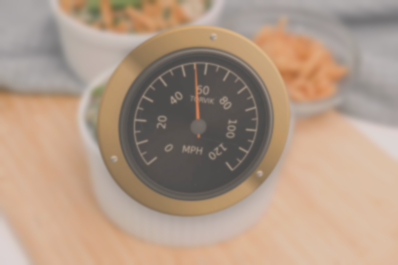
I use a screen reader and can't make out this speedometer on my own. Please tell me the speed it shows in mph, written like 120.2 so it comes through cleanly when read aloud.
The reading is 55
